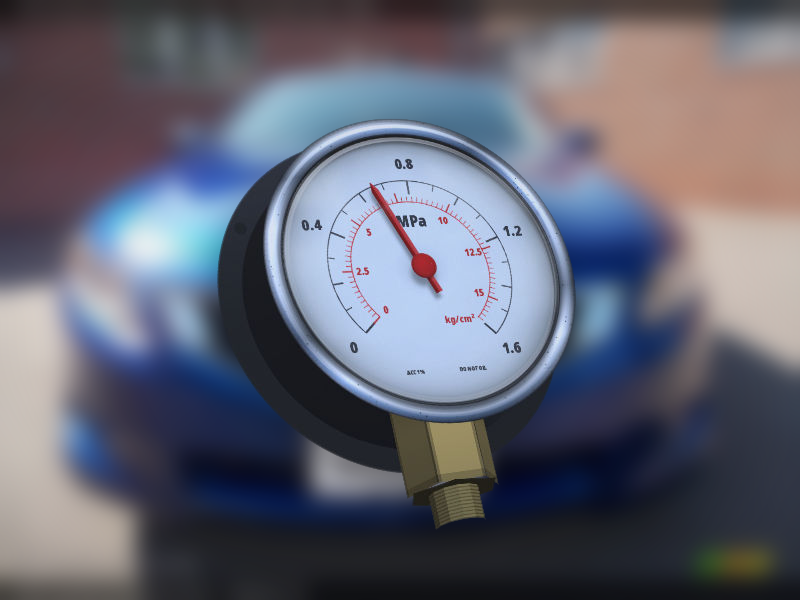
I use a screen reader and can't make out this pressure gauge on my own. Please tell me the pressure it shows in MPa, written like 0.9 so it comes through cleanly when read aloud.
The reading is 0.65
